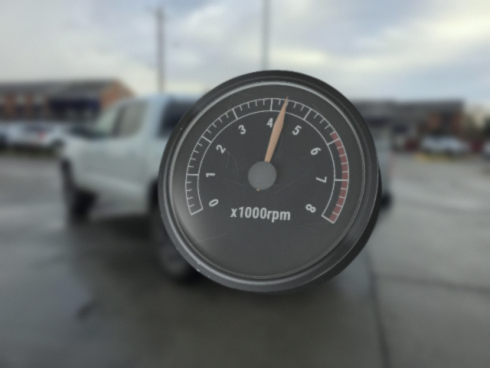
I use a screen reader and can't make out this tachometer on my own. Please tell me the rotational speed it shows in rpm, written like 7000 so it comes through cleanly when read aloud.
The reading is 4400
